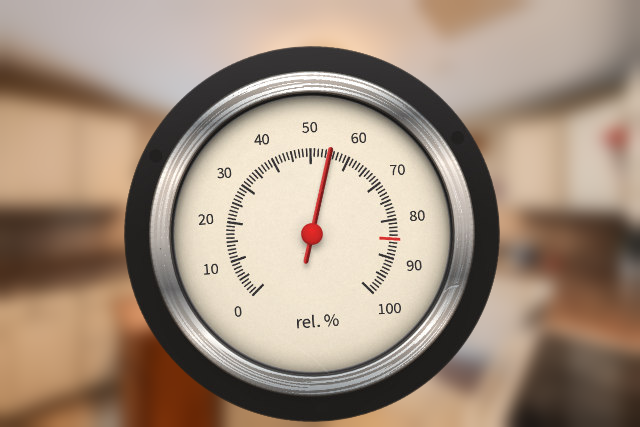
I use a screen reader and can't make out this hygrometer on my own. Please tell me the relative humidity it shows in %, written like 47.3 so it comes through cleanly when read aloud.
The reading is 55
